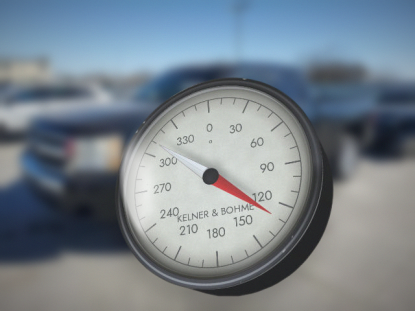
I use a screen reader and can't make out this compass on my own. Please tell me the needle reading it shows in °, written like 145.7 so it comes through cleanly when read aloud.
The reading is 130
